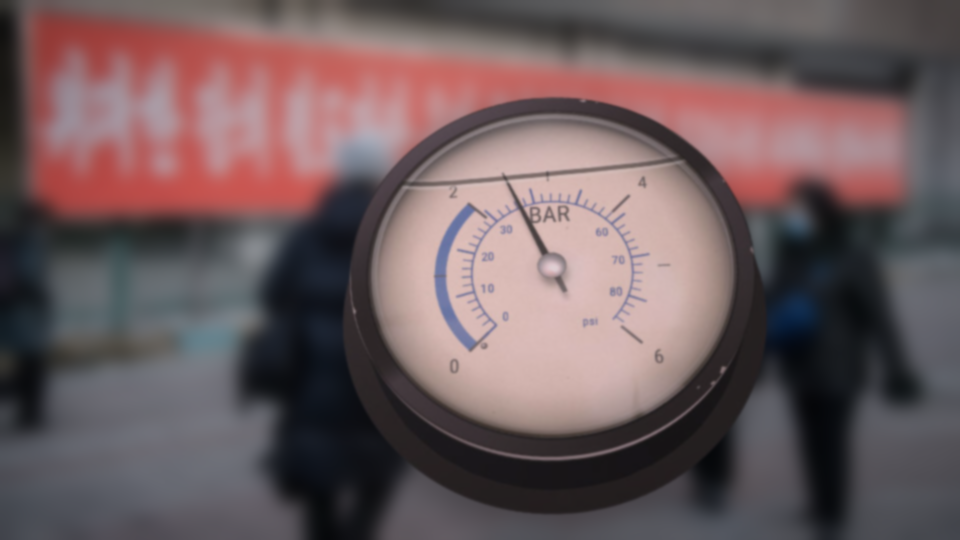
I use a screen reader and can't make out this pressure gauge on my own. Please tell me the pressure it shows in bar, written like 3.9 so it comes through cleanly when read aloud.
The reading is 2.5
